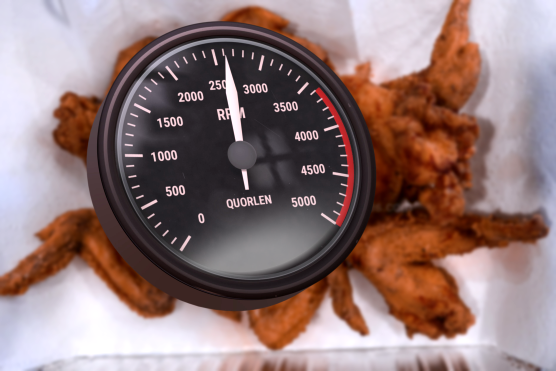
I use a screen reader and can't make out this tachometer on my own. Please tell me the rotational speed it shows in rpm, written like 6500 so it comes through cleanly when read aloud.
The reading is 2600
